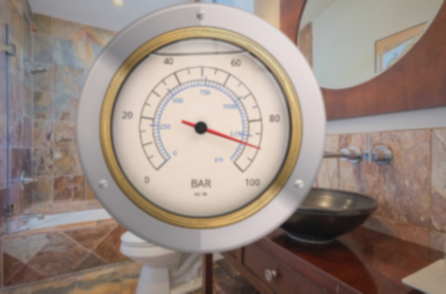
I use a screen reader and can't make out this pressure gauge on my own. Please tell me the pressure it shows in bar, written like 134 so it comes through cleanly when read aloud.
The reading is 90
